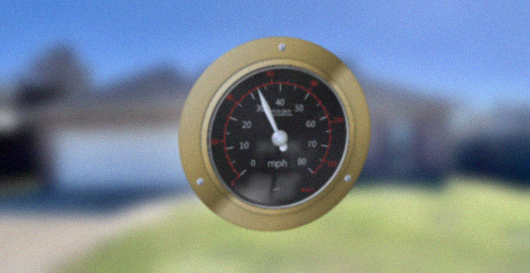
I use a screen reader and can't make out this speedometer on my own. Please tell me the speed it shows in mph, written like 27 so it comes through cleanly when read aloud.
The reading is 32.5
